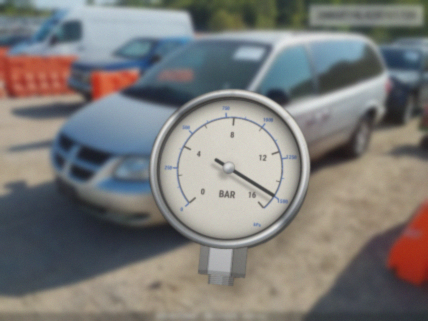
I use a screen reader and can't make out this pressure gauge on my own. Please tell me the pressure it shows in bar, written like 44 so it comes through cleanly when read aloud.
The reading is 15
